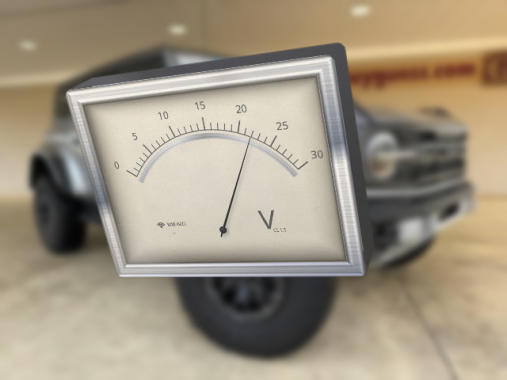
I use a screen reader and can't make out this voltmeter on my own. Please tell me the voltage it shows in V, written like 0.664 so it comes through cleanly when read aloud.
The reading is 22
